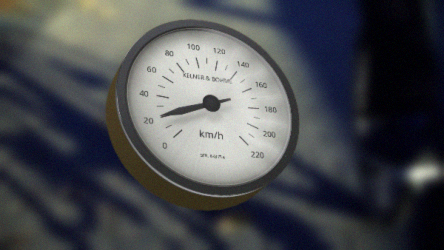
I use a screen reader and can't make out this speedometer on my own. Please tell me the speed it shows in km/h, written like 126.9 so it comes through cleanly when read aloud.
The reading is 20
